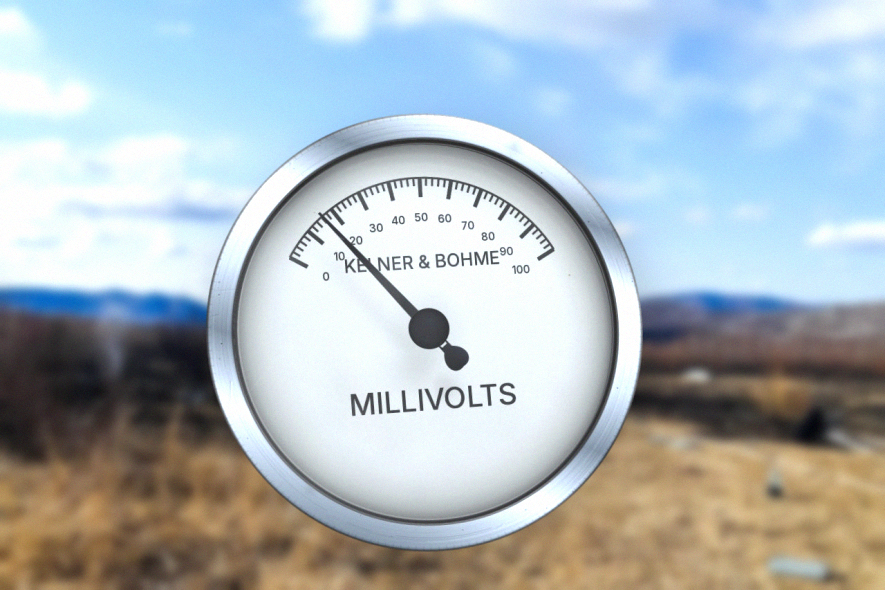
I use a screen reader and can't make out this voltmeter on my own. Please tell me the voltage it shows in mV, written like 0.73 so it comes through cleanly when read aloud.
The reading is 16
